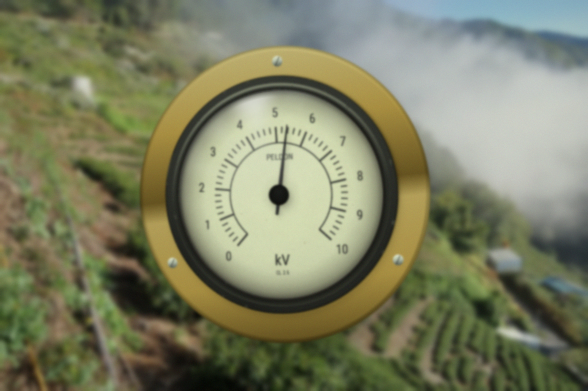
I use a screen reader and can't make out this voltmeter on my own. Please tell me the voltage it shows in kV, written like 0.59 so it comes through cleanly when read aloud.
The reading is 5.4
